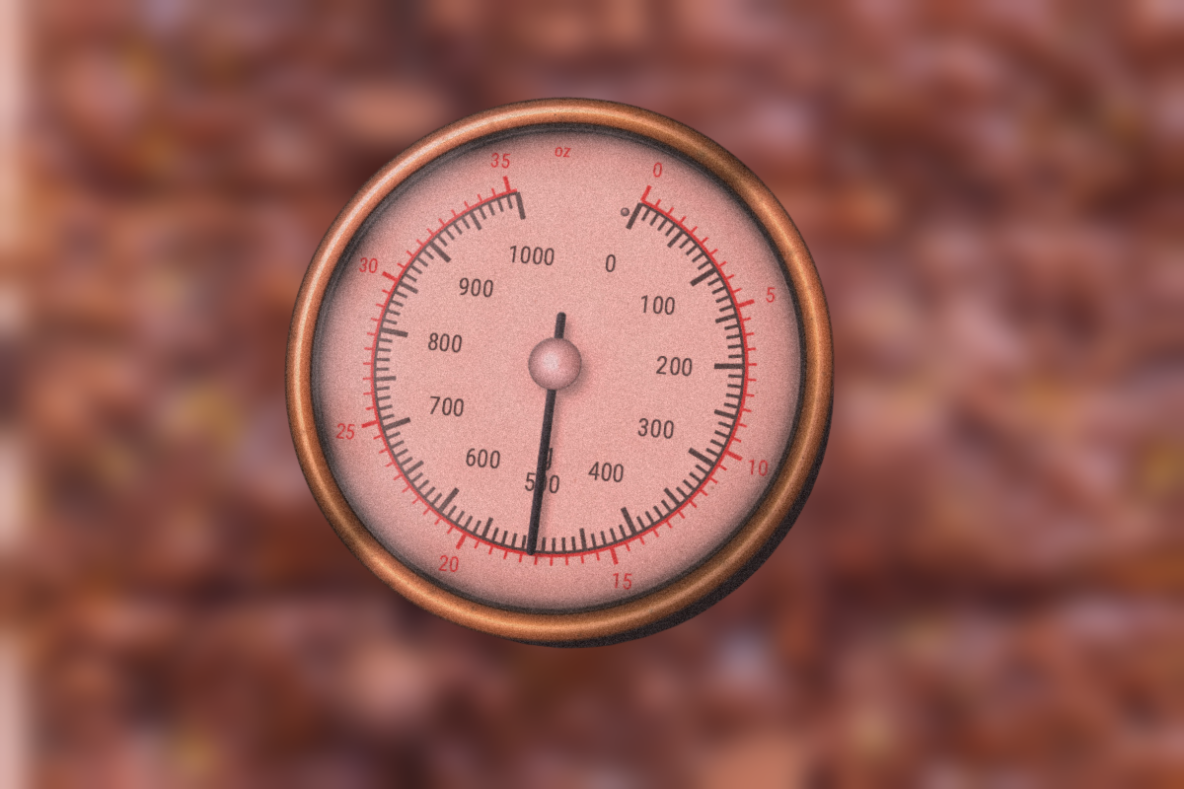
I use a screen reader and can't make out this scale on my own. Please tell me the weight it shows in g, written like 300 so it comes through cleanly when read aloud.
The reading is 500
